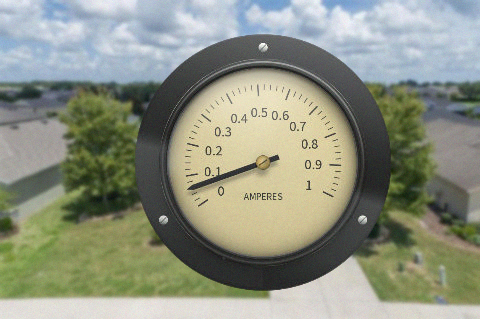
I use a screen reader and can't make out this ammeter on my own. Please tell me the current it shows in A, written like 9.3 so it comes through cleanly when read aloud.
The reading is 0.06
